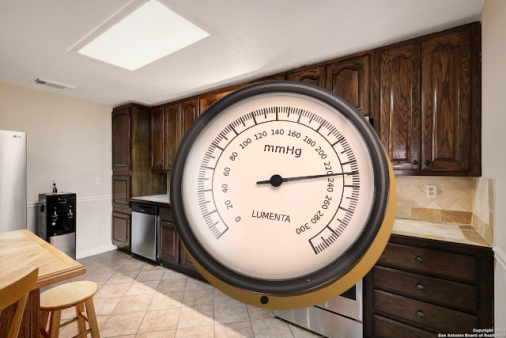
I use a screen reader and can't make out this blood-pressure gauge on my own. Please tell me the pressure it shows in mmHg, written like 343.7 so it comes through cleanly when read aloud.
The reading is 230
